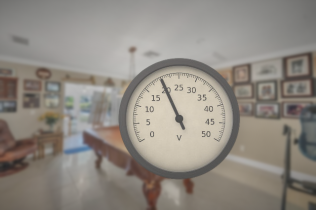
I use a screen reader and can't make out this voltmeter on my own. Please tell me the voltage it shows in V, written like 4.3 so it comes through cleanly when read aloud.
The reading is 20
